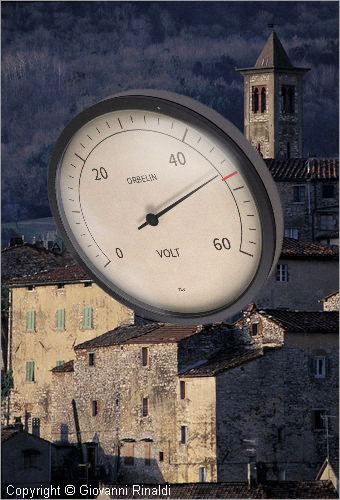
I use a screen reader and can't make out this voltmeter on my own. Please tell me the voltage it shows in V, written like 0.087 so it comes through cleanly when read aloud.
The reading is 47
